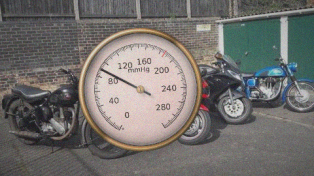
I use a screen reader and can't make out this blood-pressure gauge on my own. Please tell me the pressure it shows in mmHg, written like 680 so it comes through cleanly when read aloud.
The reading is 90
